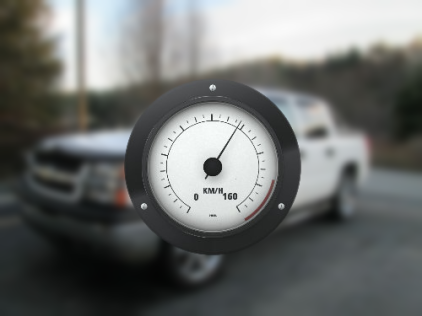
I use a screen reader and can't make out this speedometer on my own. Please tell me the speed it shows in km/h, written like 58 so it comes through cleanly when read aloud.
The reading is 97.5
